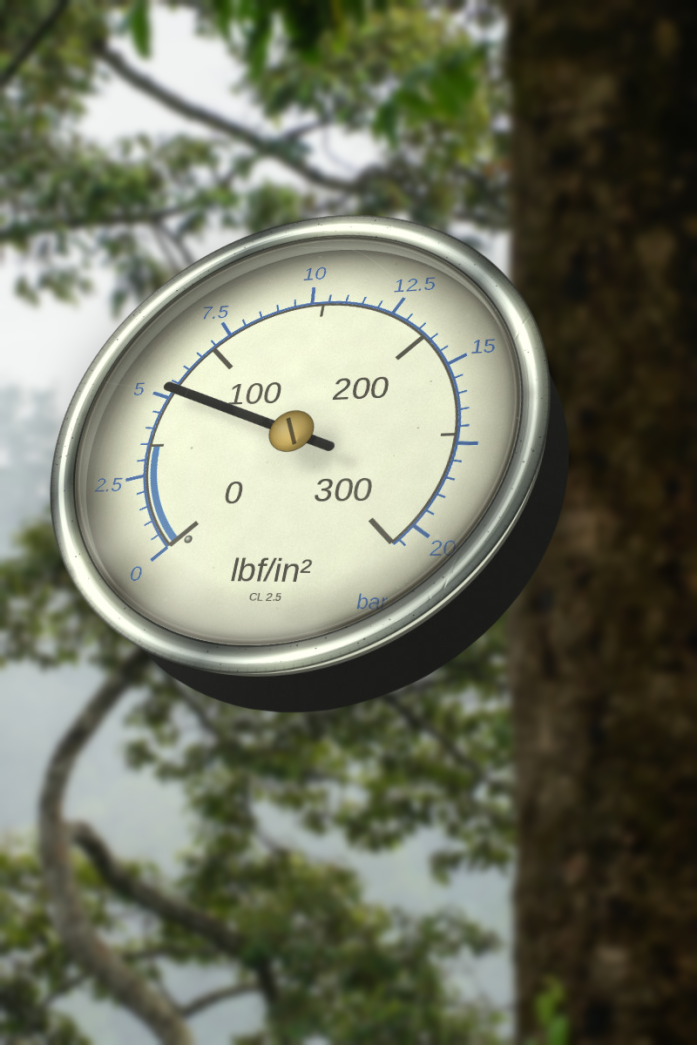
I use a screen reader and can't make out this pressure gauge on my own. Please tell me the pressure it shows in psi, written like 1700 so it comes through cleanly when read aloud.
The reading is 75
